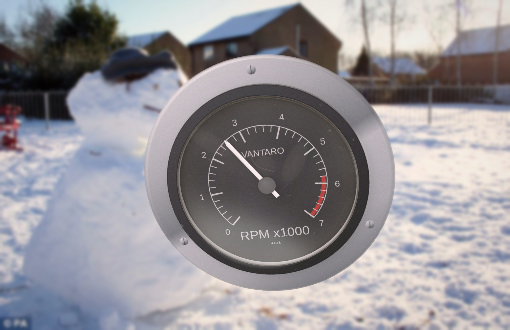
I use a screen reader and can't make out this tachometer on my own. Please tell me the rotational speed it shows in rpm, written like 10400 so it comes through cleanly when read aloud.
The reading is 2600
